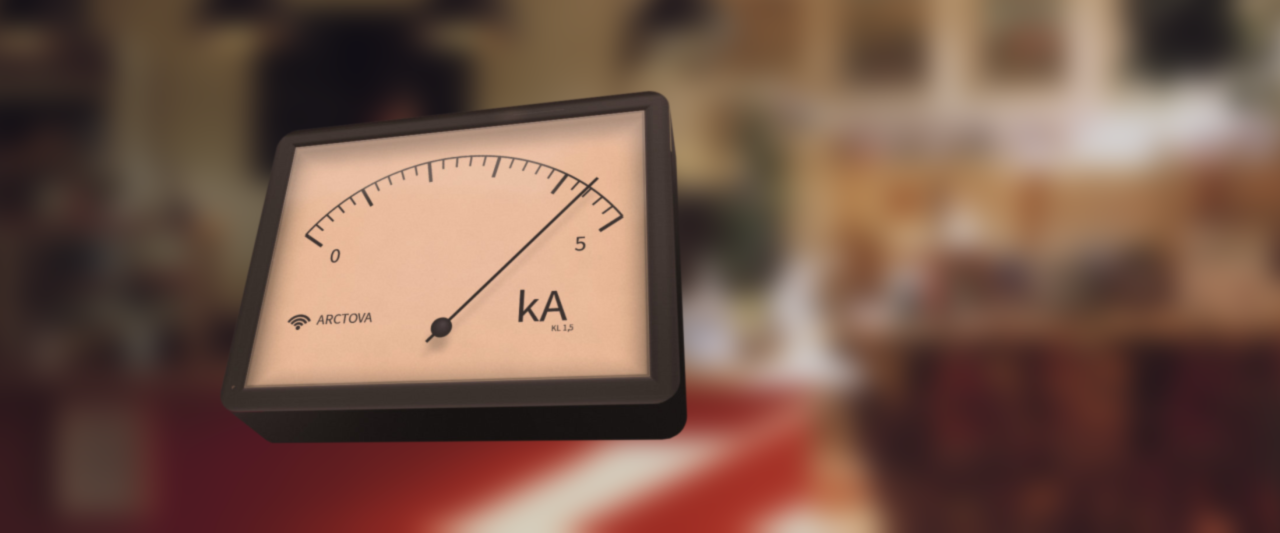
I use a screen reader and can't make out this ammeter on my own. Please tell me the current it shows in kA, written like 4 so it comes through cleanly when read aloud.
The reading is 4.4
